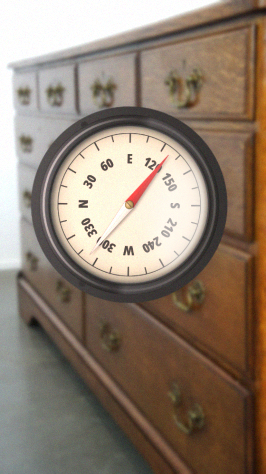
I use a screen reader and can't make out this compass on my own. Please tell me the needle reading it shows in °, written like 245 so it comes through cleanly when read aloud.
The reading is 127.5
